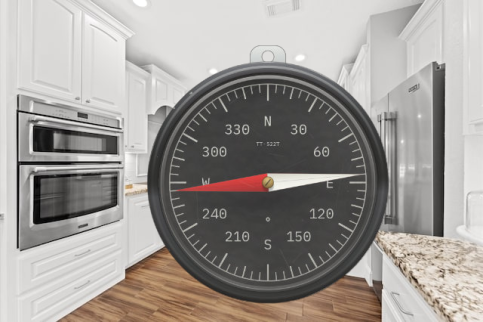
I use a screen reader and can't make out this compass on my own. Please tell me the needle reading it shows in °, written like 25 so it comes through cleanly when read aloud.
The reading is 265
